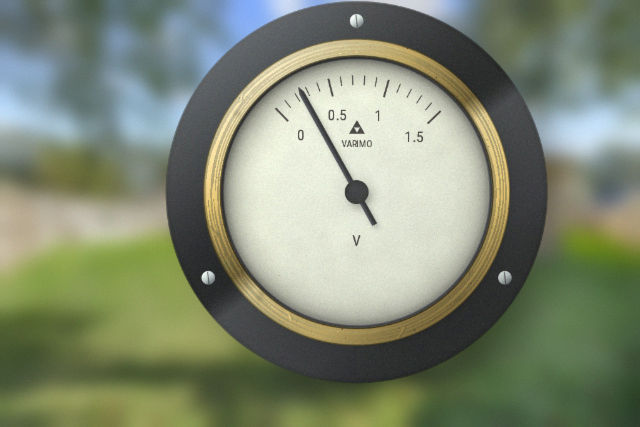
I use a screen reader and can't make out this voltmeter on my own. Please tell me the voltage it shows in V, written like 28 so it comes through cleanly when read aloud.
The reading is 0.25
